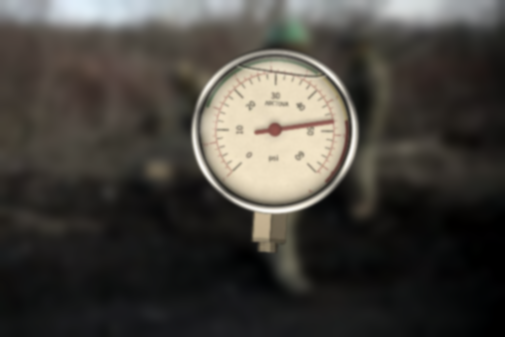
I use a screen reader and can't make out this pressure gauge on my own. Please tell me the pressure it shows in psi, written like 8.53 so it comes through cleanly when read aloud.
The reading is 48
